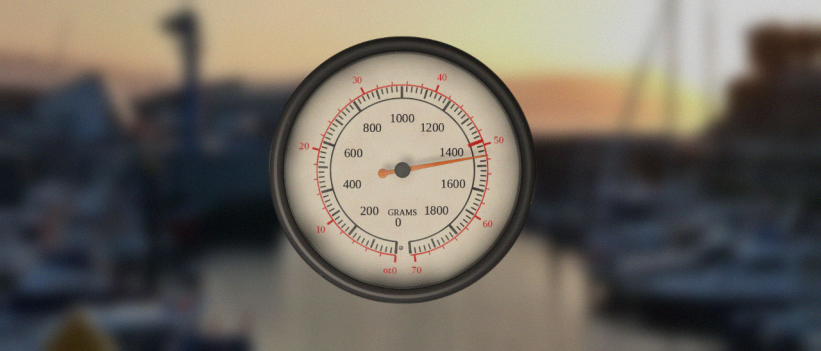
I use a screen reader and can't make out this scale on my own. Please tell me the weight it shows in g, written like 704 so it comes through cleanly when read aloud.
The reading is 1460
